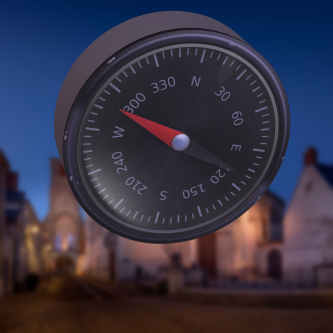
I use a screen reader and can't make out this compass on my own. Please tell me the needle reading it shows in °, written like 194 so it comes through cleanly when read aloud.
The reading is 290
